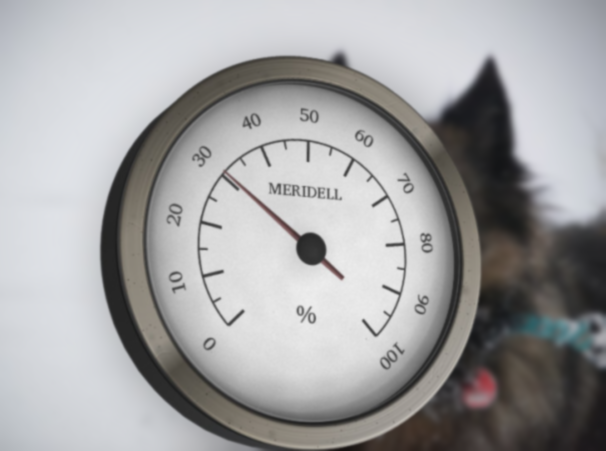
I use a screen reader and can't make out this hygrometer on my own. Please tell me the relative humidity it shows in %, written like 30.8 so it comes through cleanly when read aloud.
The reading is 30
